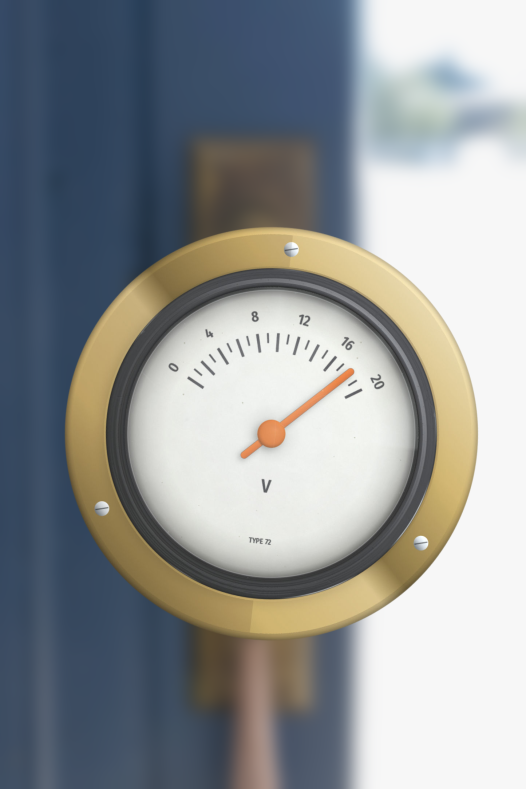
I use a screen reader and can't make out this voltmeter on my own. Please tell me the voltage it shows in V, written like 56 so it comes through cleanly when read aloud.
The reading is 18
